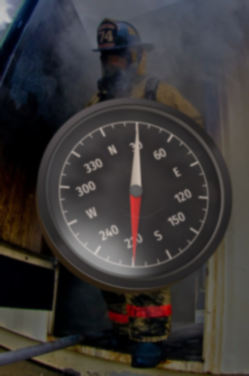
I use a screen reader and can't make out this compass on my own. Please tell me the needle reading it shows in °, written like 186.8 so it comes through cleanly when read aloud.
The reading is 210
